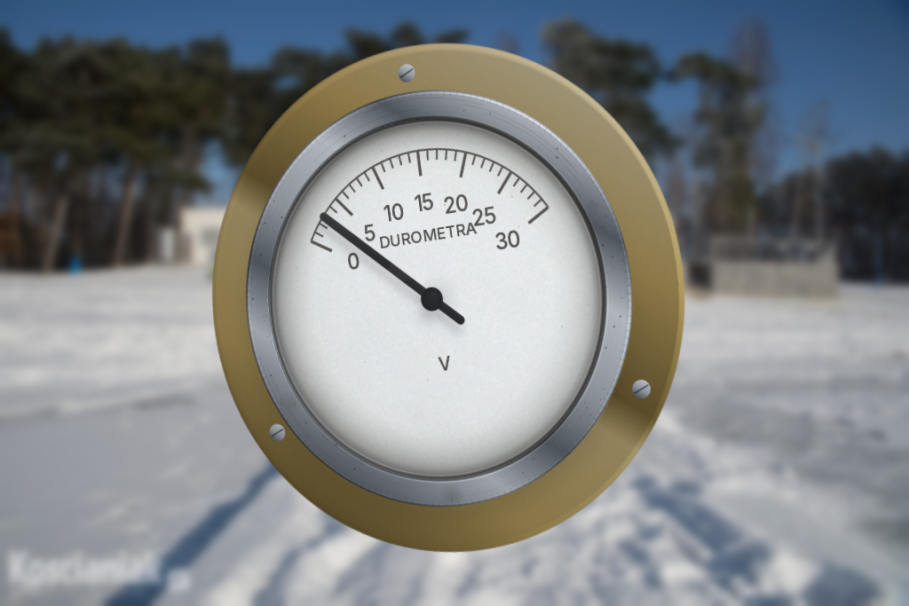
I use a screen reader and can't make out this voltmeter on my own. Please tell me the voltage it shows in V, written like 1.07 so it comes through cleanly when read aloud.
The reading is 3
